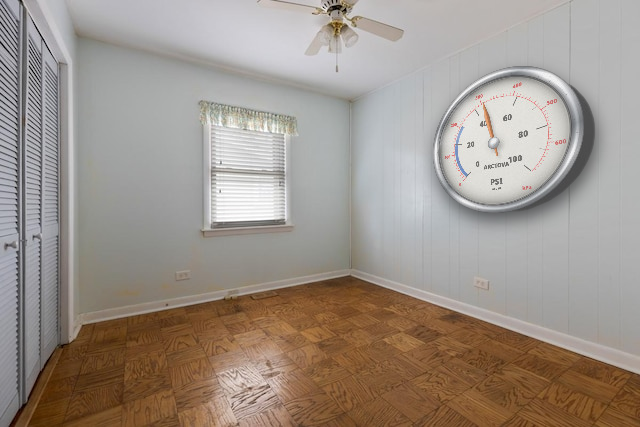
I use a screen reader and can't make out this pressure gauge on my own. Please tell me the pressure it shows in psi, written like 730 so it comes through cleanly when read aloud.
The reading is 45
